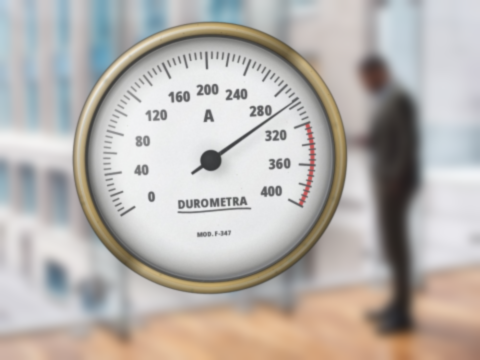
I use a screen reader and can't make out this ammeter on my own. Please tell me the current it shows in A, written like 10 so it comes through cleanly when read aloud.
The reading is 295
